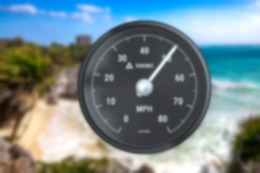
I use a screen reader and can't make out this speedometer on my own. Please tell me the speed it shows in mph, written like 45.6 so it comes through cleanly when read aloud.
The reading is 50
